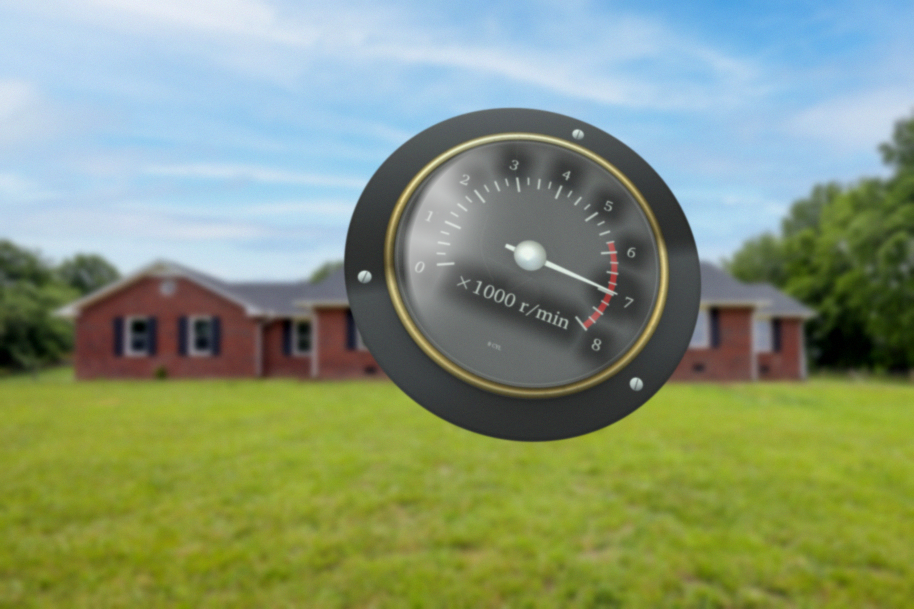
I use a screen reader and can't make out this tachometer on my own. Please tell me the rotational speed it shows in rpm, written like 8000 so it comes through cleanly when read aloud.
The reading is 7000
